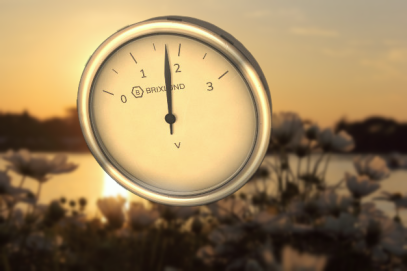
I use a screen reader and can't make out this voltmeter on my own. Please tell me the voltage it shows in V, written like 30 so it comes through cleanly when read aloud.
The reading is 1.75
